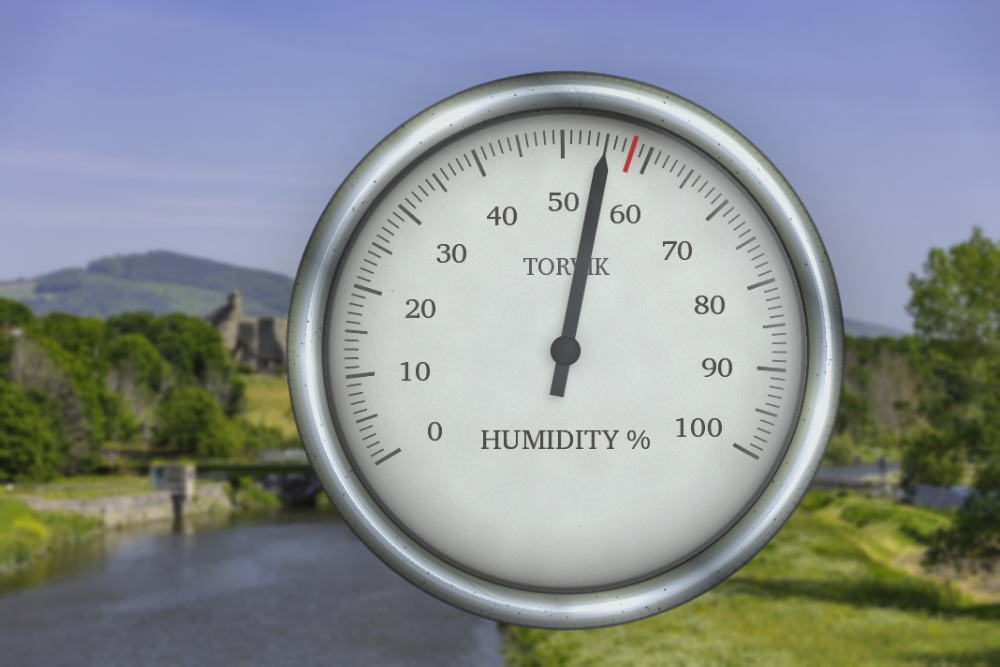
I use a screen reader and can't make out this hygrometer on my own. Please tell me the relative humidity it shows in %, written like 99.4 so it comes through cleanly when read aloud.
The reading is 55
